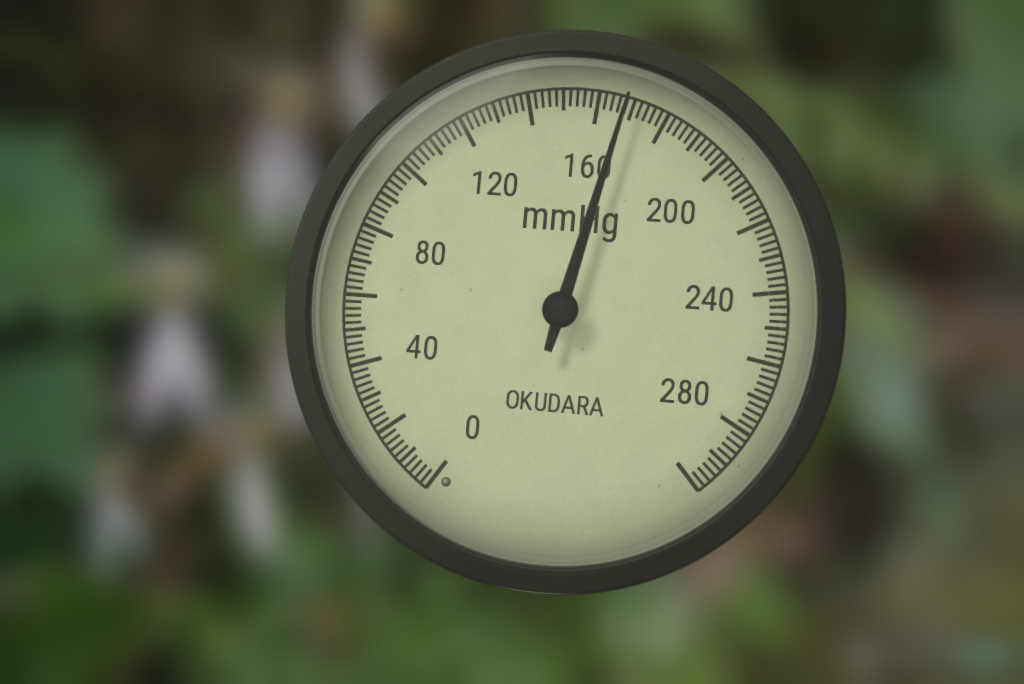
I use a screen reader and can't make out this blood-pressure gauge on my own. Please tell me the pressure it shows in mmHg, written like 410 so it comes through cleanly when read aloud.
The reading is 168
